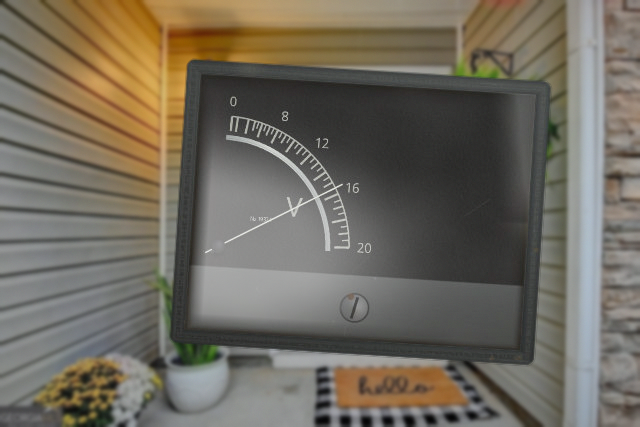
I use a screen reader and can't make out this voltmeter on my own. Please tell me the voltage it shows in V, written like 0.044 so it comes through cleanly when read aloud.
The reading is 15.5
